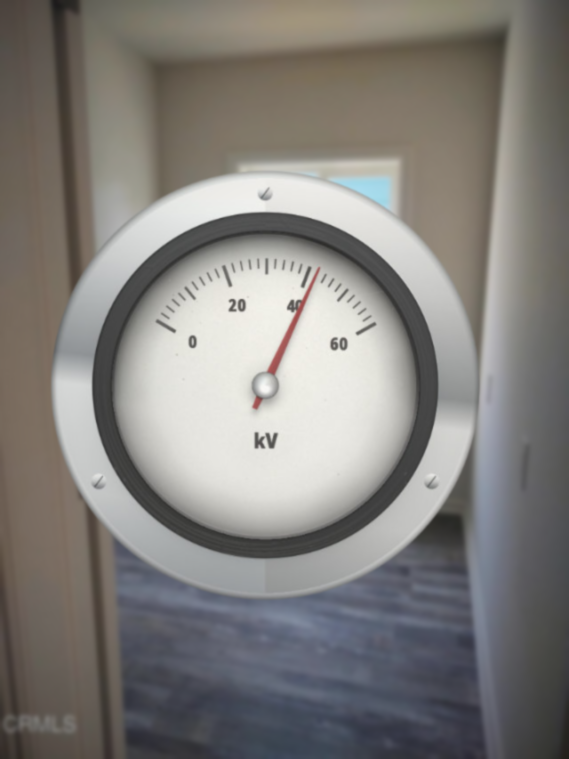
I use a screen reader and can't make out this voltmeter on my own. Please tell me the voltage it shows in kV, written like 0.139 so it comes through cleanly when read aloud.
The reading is 42
